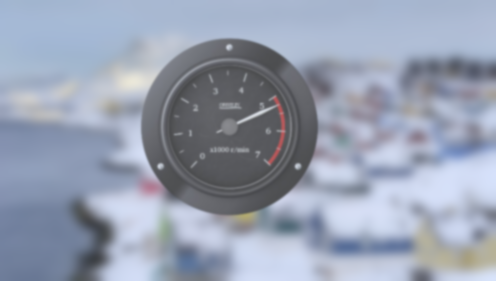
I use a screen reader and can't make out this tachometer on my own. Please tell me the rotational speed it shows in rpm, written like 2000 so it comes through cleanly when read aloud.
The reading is 5250
